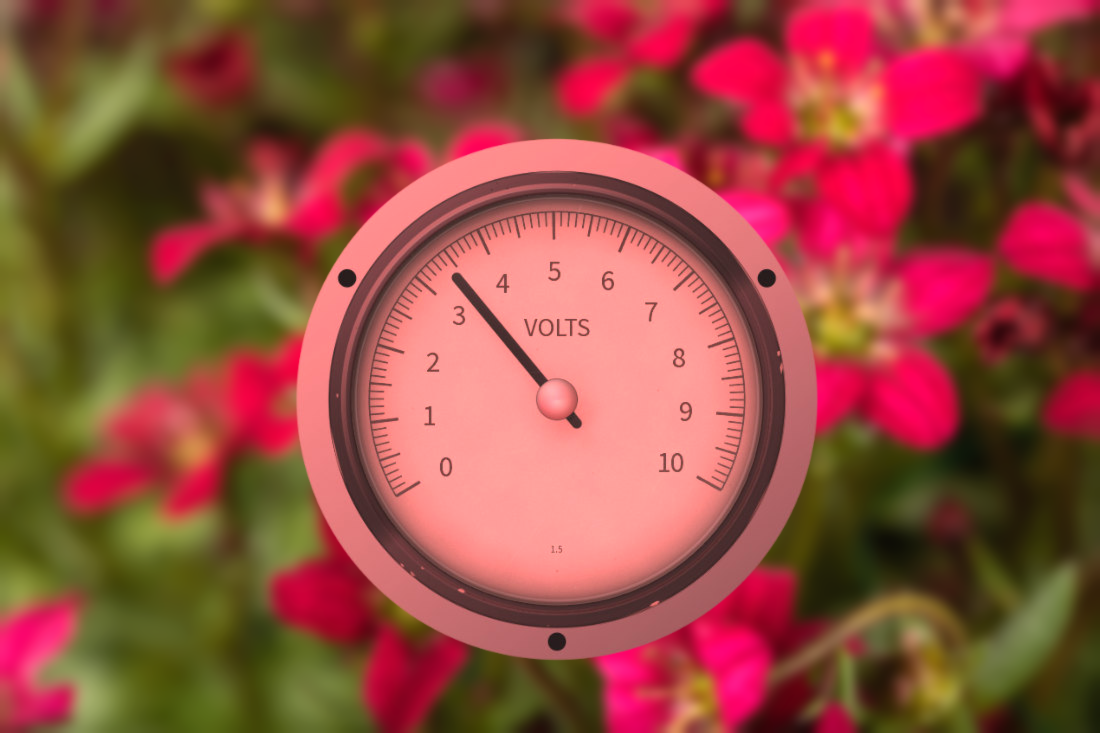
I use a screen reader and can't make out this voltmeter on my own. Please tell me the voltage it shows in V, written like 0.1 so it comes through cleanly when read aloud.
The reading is 3.4
